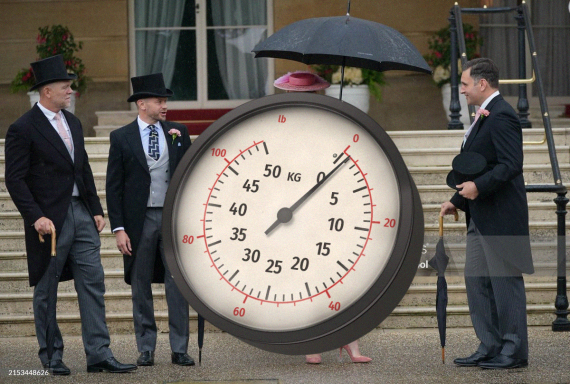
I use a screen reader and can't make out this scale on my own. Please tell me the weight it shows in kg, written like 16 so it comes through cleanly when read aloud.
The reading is 1
